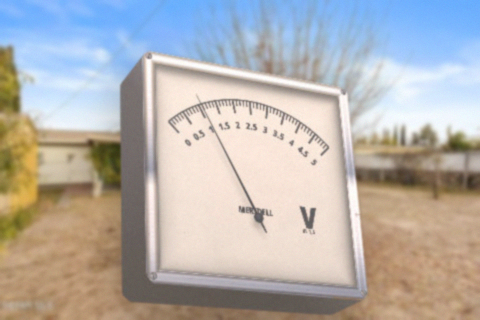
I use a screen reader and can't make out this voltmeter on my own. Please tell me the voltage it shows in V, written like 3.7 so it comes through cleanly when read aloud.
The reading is 1
